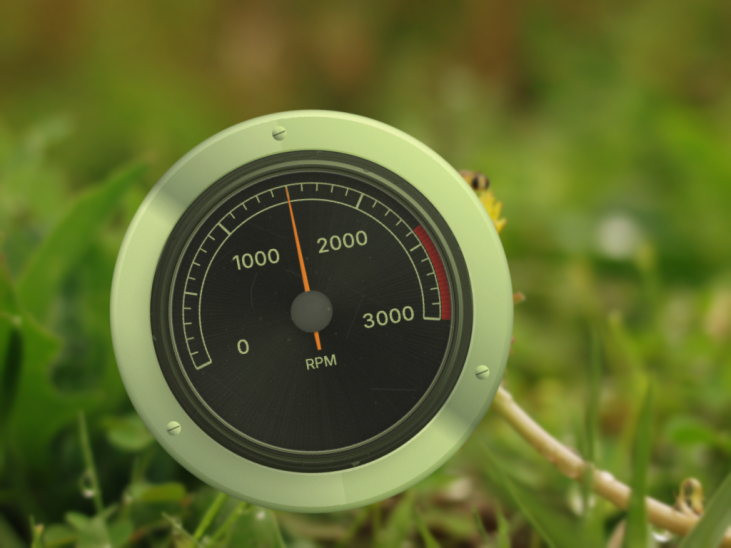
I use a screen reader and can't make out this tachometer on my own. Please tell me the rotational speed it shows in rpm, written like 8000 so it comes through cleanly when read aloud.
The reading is 1500
